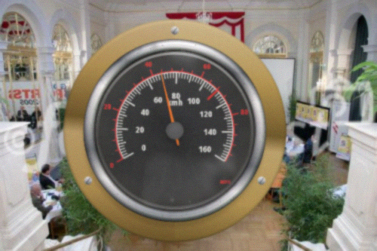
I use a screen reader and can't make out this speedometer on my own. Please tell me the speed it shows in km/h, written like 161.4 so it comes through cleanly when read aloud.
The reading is 70
